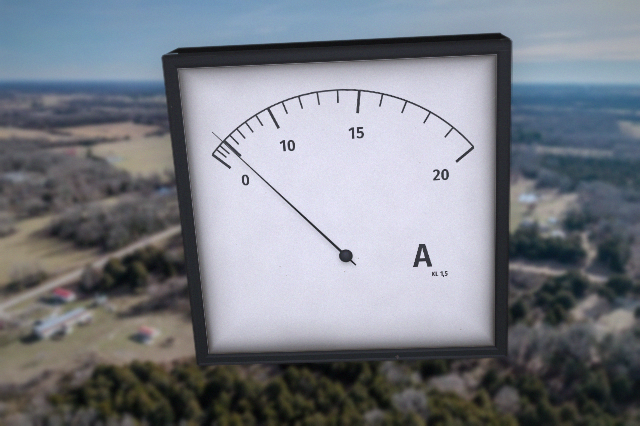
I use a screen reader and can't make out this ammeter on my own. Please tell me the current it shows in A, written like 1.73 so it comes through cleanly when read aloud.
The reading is 5
